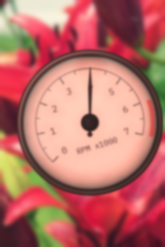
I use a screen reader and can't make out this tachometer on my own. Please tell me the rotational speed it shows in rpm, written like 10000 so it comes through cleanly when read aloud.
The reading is 4000
